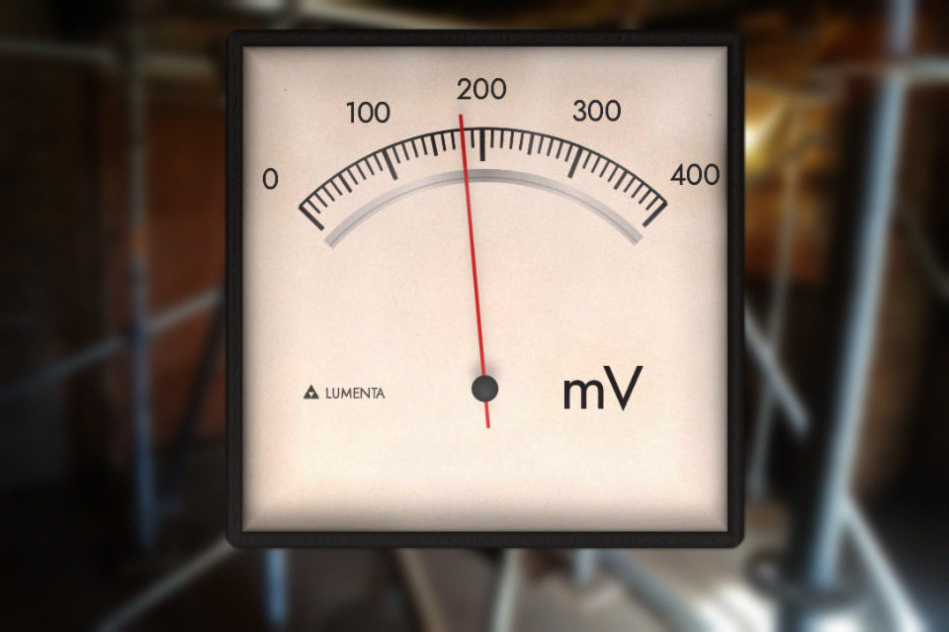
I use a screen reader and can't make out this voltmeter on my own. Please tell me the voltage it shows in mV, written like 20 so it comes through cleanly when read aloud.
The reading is 180
